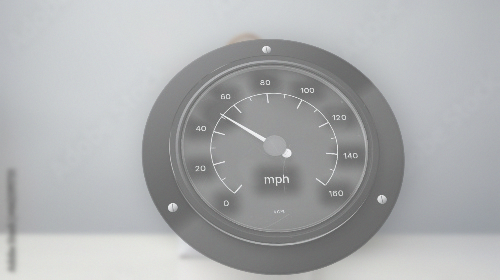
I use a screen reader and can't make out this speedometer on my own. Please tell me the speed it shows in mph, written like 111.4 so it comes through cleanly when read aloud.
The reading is 50
